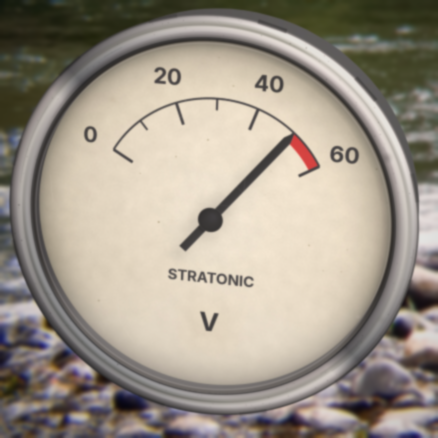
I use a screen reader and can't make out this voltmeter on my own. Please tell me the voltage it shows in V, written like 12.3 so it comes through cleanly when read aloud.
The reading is 50
